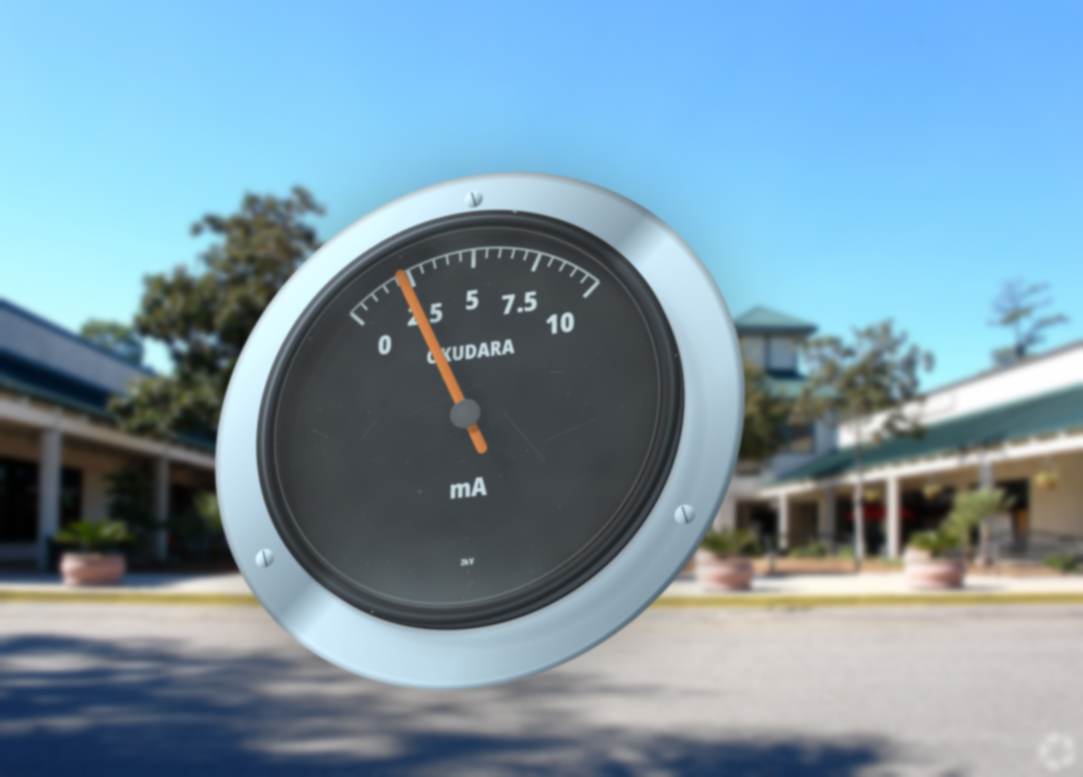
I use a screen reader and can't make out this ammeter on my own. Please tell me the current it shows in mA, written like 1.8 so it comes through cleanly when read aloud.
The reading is 2.25
